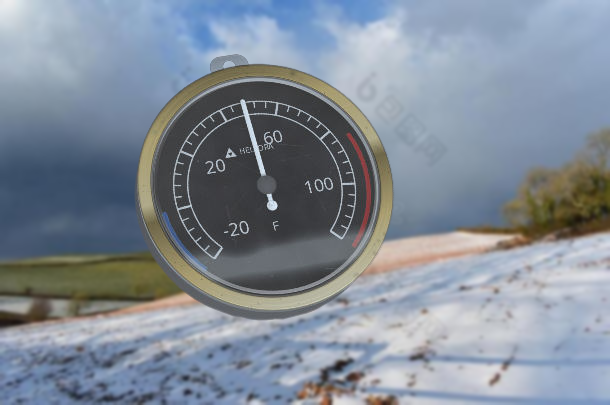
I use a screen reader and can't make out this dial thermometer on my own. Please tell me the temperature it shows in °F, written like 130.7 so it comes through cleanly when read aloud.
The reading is 48
